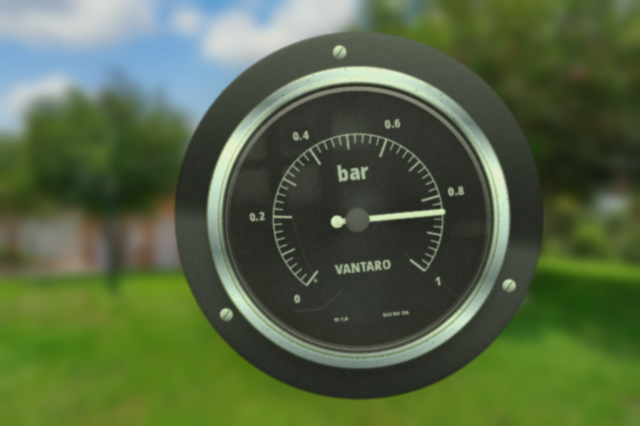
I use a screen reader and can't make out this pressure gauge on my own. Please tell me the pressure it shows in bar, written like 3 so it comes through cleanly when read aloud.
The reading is 0.84
